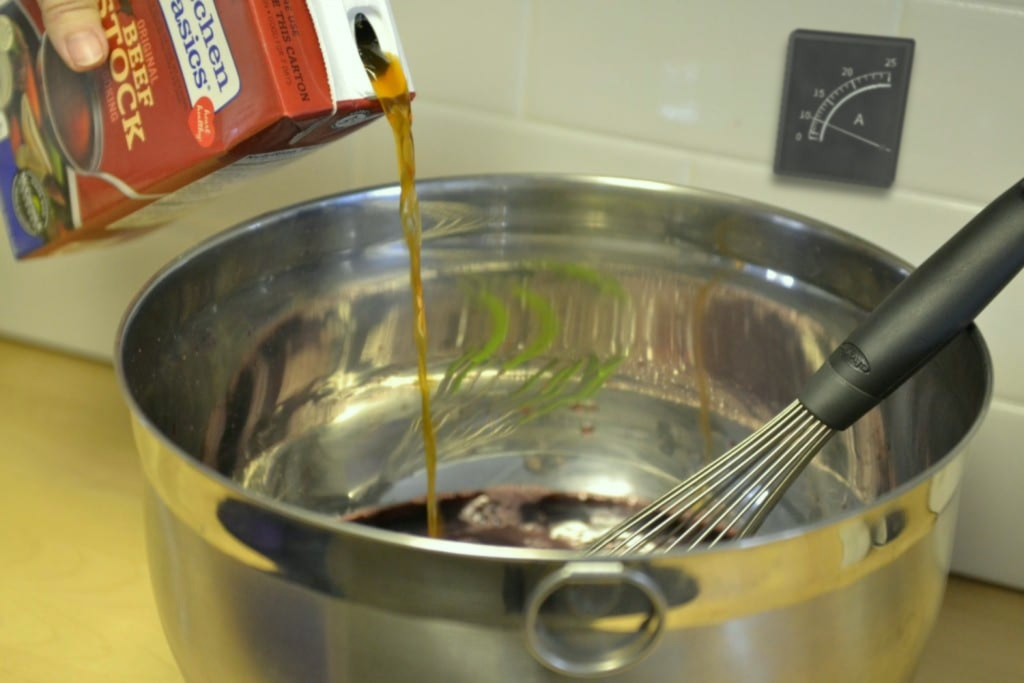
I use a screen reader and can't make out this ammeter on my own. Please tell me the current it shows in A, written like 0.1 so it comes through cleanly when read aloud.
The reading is 10
